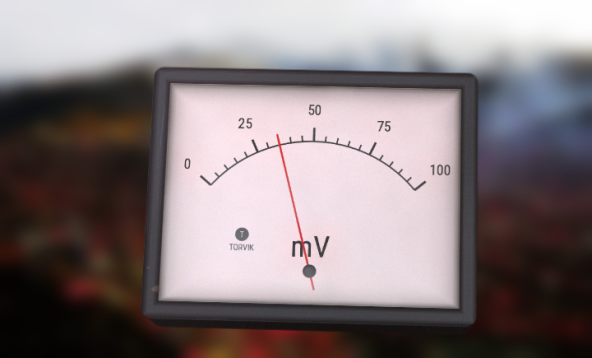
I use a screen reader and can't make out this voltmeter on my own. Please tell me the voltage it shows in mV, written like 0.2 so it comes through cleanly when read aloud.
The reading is 35
